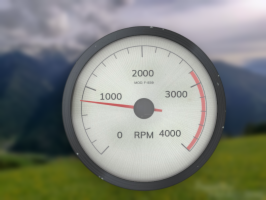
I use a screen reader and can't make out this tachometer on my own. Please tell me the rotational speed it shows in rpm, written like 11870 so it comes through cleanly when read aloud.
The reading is 800
